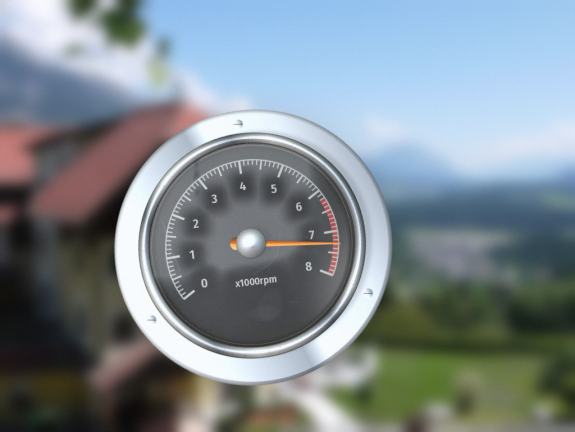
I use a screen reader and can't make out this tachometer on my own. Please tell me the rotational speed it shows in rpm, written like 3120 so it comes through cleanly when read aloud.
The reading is 7300
